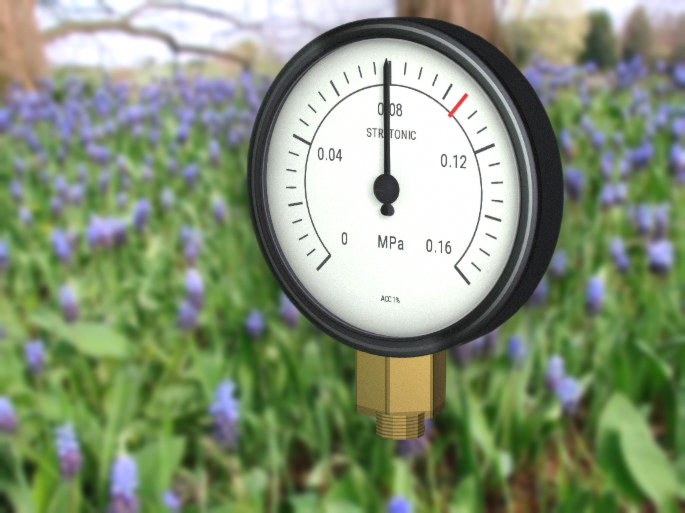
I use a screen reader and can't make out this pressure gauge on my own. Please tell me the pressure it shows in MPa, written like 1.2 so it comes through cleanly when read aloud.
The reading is 0.08
